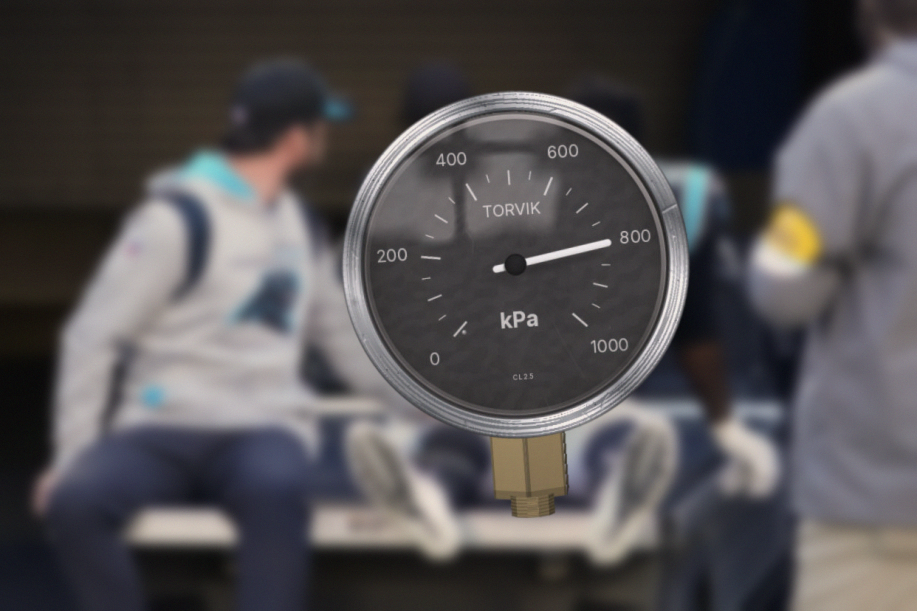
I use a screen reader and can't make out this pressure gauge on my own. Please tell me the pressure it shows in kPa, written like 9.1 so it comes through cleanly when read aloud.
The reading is 800
